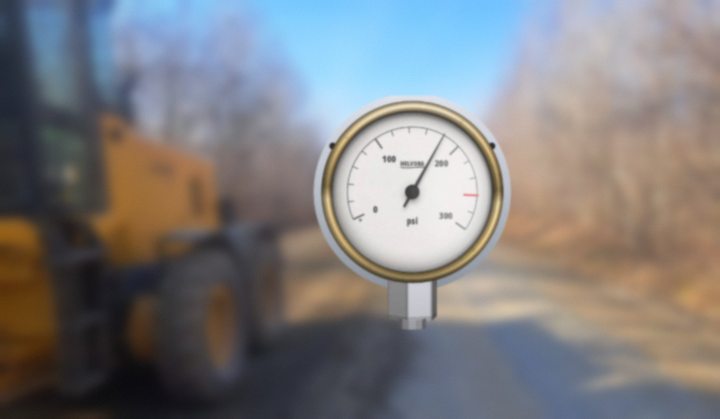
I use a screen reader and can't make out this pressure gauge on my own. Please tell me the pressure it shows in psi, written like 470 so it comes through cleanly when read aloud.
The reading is 180
